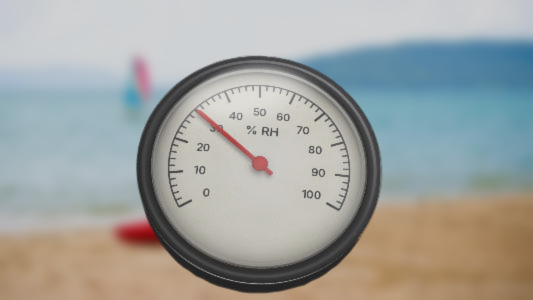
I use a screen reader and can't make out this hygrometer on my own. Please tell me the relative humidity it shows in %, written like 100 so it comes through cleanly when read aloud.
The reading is 30
